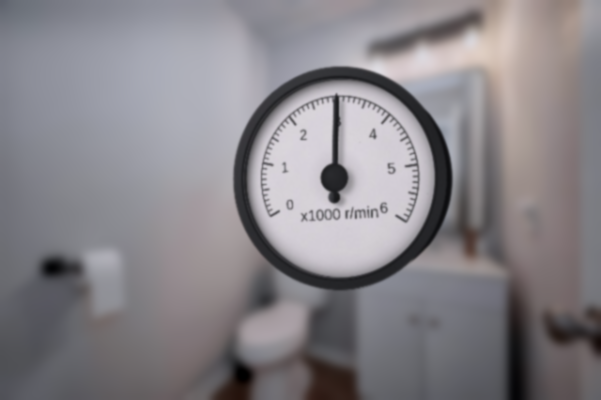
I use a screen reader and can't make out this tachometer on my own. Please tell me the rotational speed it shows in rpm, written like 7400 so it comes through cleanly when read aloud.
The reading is 3000
